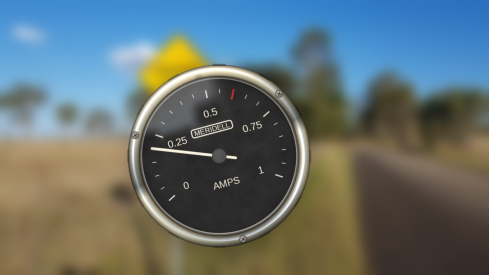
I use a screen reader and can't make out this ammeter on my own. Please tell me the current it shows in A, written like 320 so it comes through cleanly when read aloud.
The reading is 0.2
